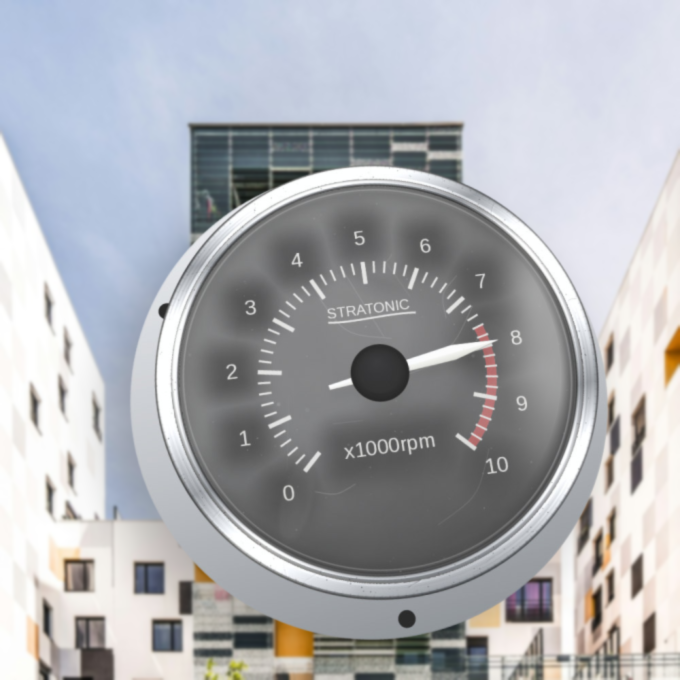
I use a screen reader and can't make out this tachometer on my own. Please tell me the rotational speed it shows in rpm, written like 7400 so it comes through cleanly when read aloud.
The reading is 8000
